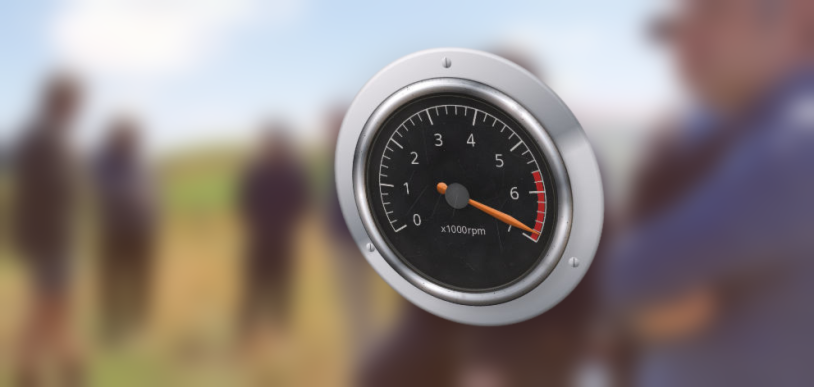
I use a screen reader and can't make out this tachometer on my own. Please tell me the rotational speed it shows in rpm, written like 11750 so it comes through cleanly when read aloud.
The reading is 6800
